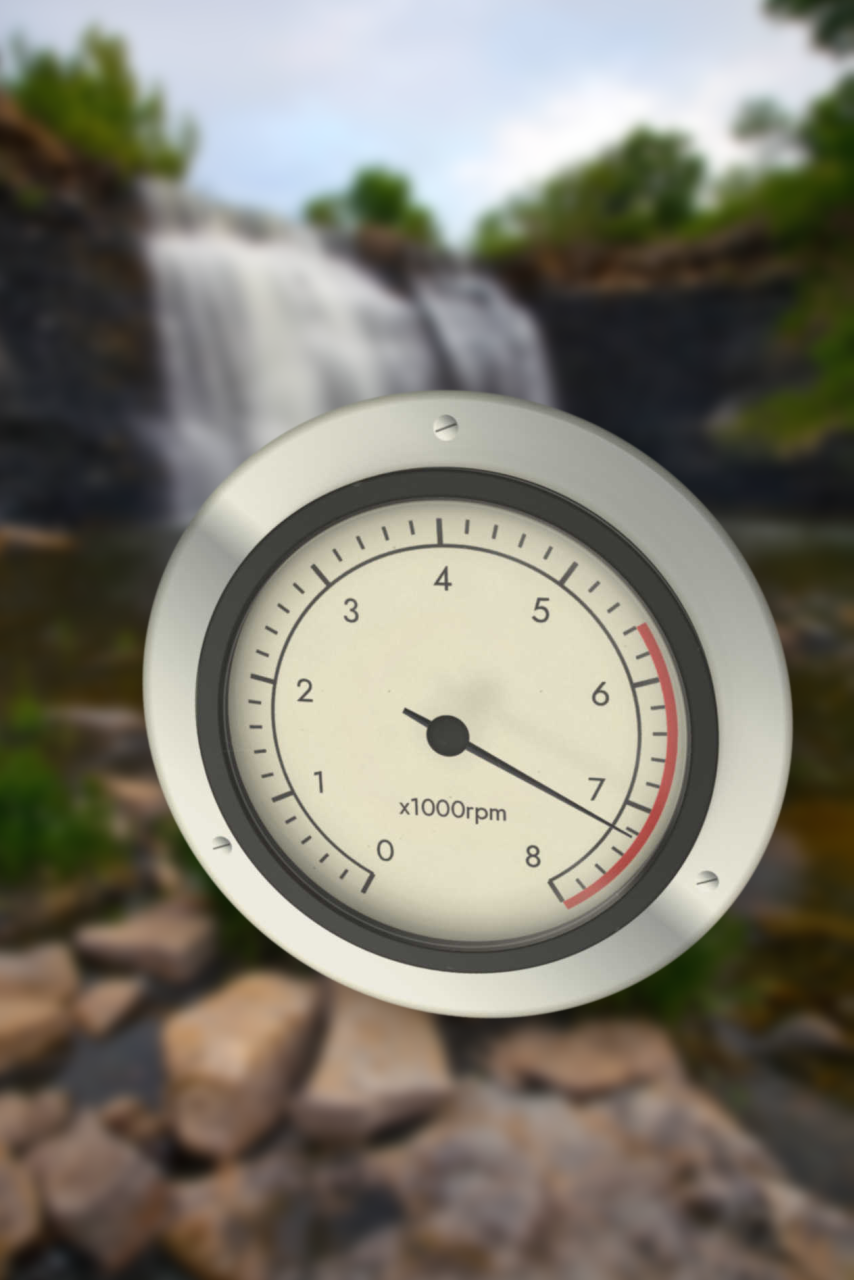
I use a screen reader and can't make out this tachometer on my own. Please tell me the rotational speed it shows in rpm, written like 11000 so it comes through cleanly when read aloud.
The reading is 7200
